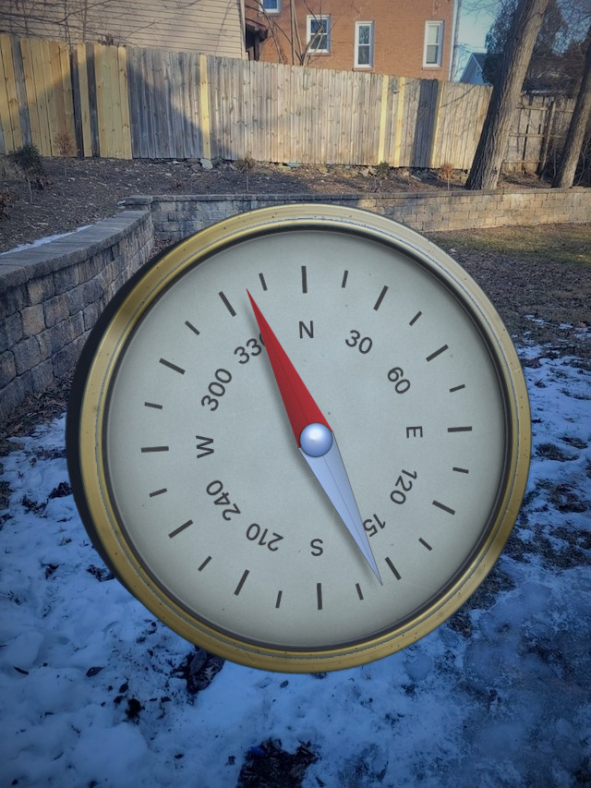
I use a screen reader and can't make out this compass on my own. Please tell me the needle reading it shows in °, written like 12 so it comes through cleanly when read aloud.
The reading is 337.5
